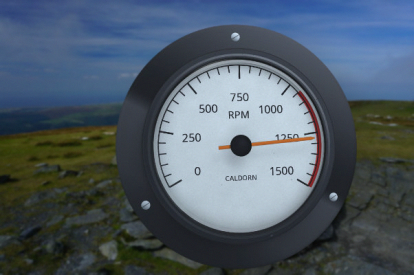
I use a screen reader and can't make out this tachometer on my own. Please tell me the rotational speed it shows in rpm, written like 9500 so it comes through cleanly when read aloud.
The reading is 1275
